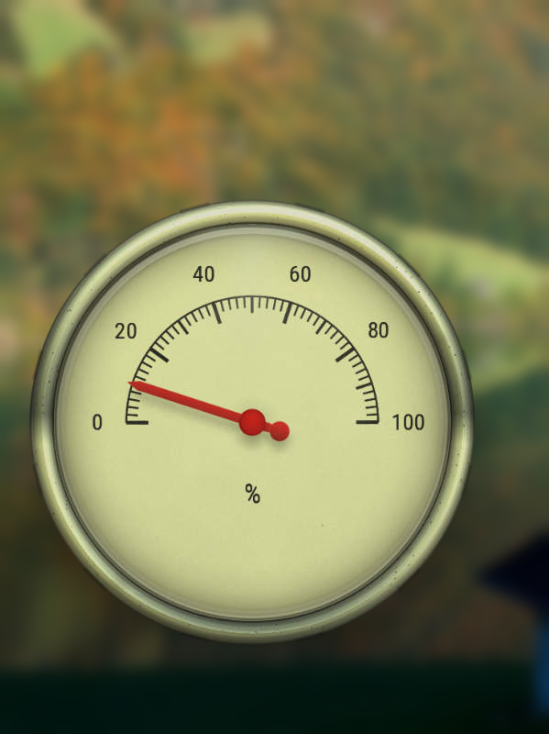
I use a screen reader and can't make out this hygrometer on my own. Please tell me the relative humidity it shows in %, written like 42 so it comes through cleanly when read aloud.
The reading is 10
